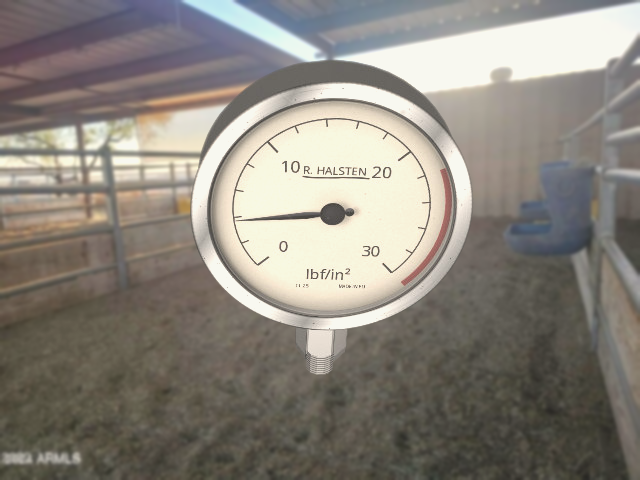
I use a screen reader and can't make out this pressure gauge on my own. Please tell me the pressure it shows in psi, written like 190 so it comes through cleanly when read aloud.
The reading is 4
